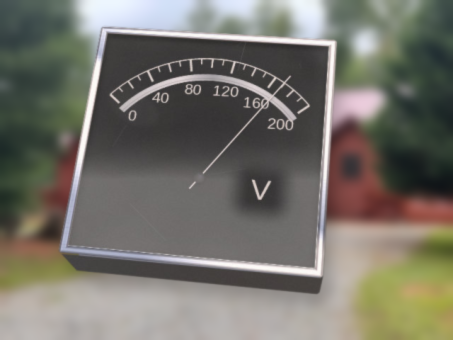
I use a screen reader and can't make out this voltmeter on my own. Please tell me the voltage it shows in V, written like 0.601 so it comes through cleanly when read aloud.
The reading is 170
